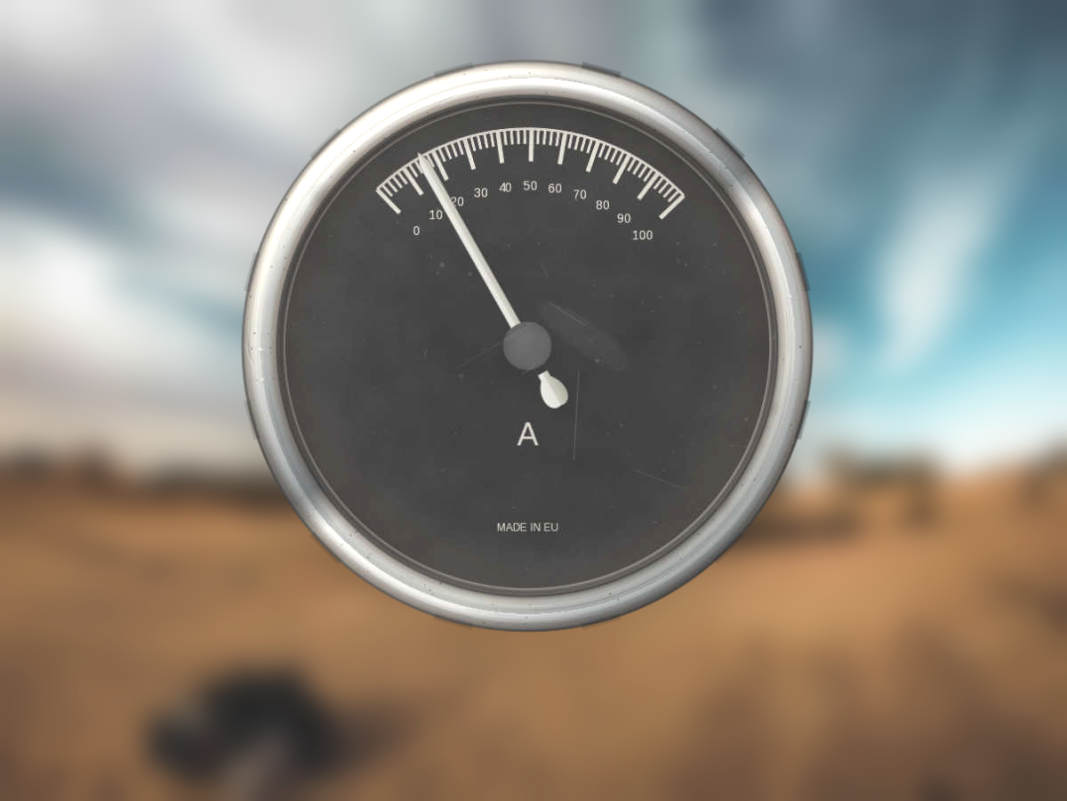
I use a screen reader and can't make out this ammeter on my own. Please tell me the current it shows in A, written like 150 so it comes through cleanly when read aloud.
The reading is 16
